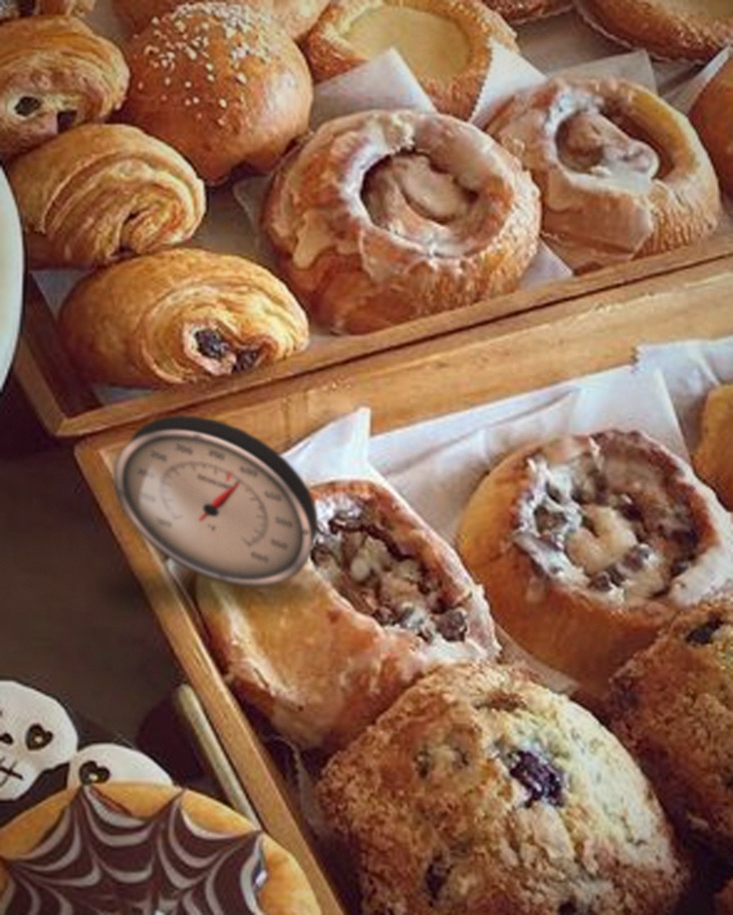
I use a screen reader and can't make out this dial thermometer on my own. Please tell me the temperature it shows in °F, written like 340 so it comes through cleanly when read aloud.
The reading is 400
